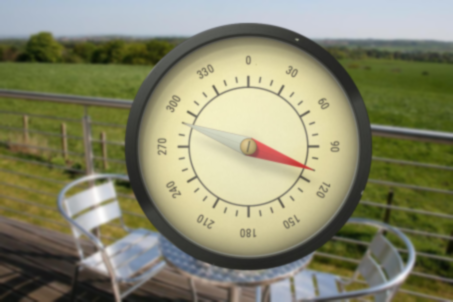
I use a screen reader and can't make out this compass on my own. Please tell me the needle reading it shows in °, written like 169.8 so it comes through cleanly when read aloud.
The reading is 110
